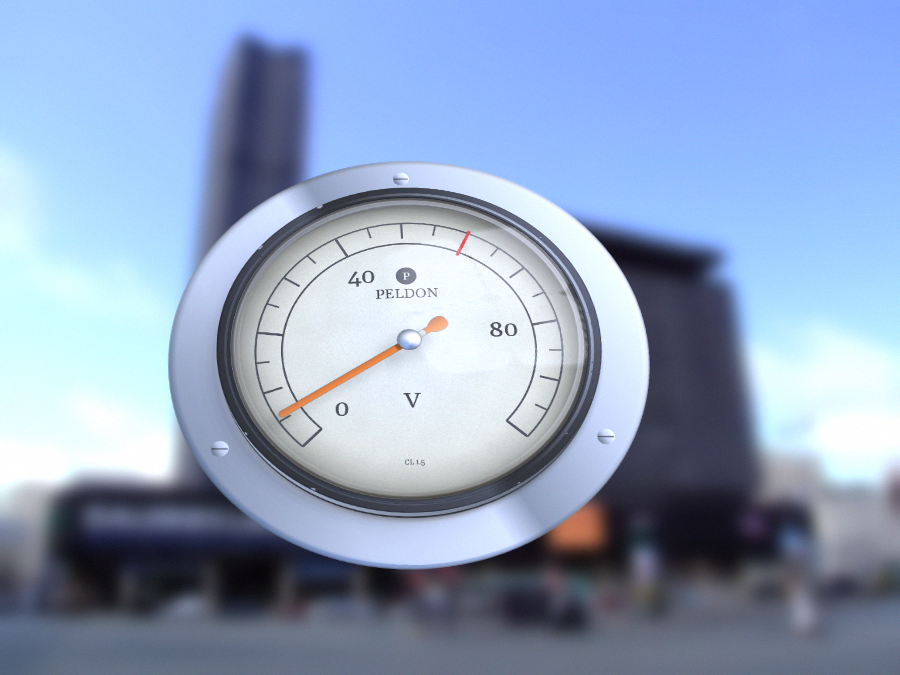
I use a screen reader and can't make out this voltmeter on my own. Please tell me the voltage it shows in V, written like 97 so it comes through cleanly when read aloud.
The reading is 5
